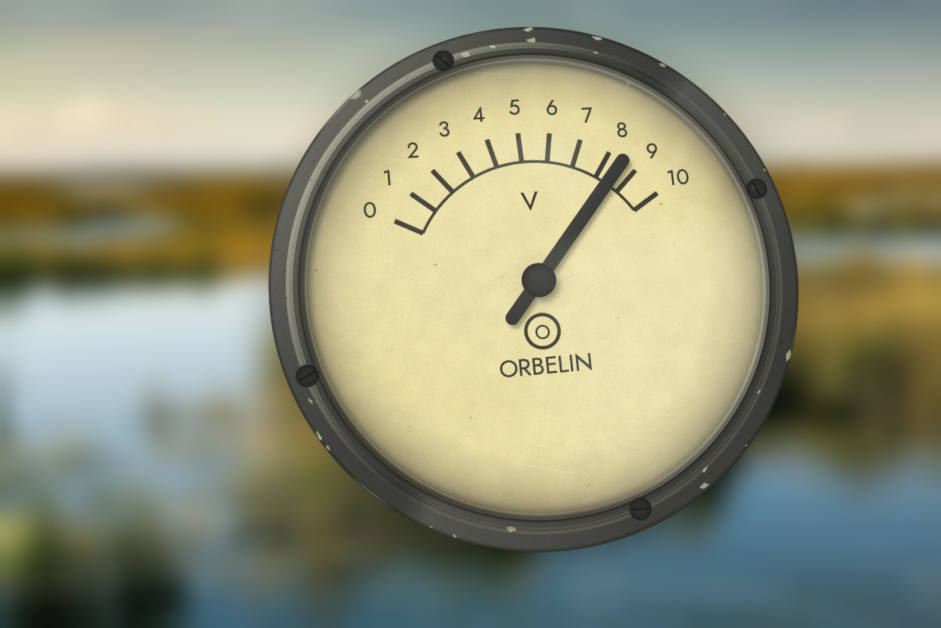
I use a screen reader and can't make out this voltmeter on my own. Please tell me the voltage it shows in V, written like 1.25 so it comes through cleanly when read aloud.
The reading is 8.5
